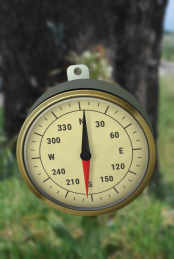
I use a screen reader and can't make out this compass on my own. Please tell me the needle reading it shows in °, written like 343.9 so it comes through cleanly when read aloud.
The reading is 185
